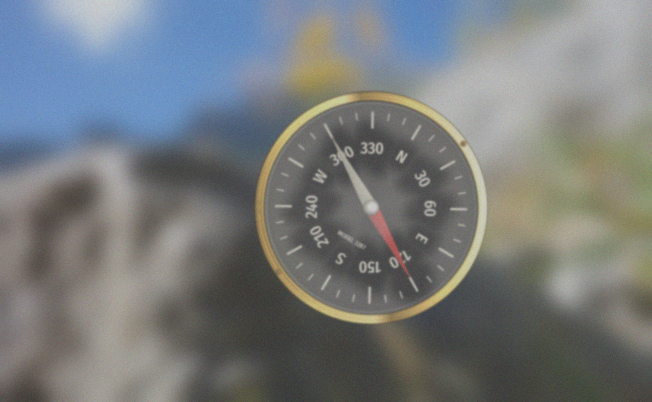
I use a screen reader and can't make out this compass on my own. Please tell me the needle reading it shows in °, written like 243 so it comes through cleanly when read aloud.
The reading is 120
